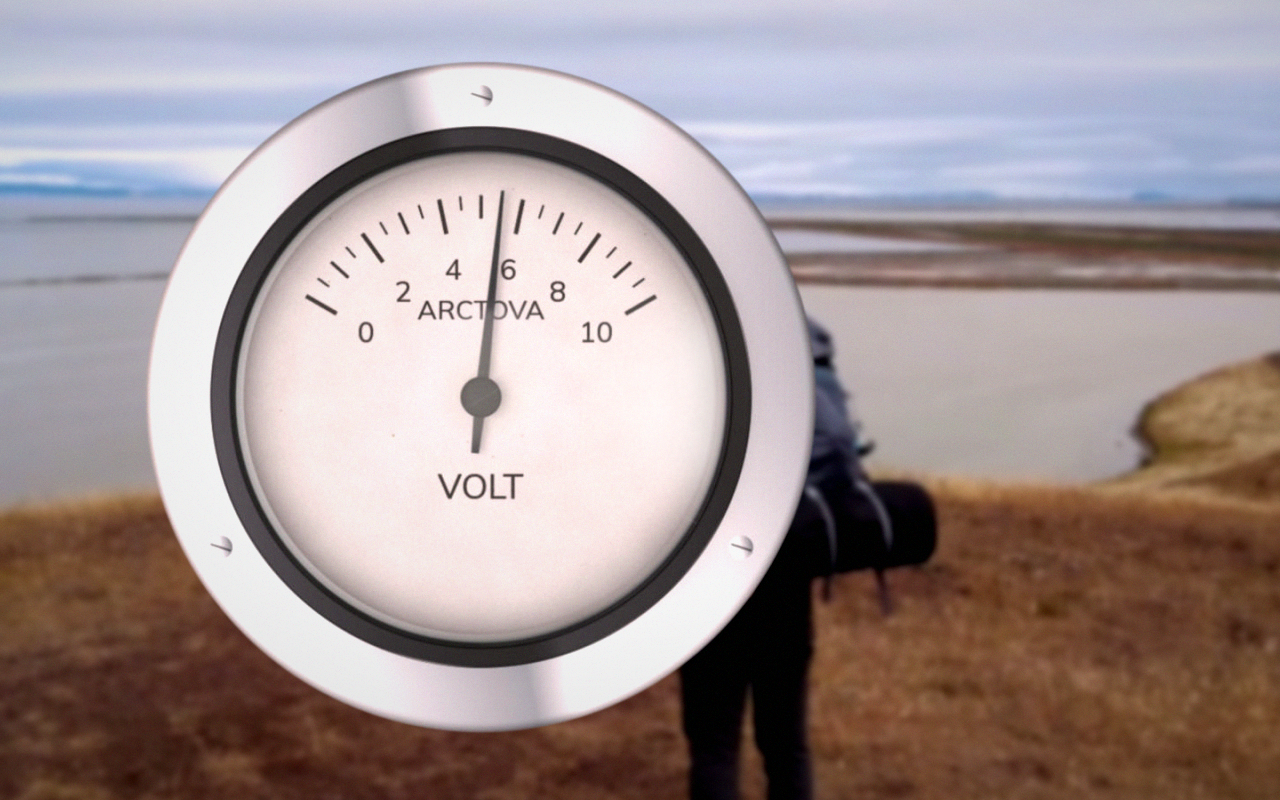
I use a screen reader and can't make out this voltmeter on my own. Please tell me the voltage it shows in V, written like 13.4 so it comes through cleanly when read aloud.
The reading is 5.5
